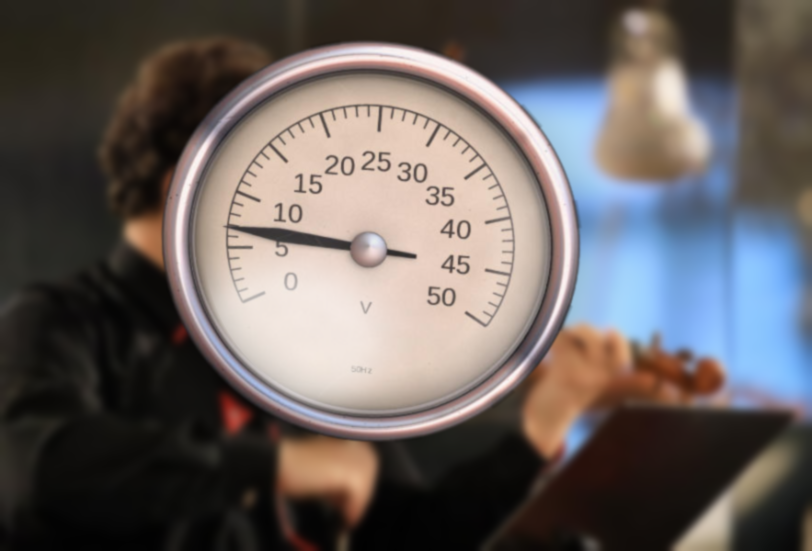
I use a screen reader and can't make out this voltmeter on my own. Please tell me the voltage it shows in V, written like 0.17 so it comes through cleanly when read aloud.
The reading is 7
